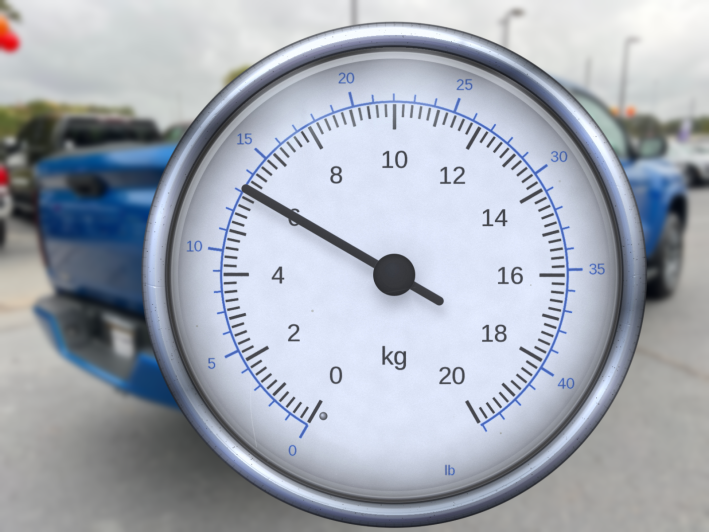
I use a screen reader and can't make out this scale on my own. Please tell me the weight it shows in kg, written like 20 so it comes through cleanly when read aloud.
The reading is 6
